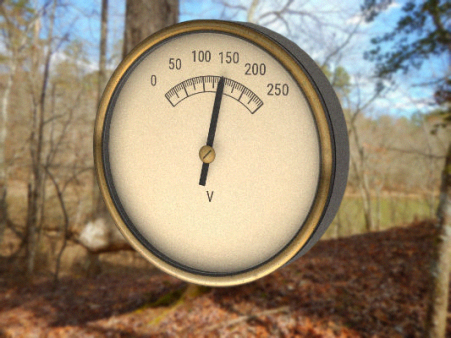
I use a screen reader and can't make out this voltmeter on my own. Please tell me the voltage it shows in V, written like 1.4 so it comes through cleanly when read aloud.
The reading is 150
